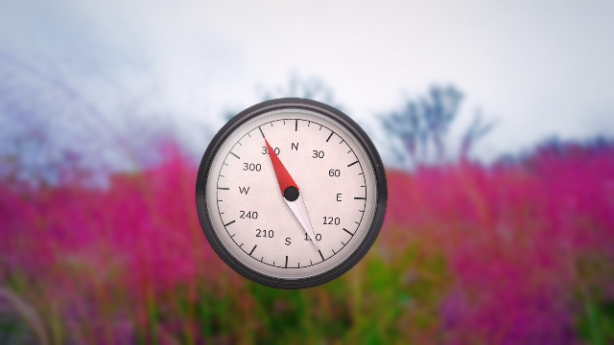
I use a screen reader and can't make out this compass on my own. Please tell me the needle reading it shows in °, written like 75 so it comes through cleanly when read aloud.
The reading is 330
